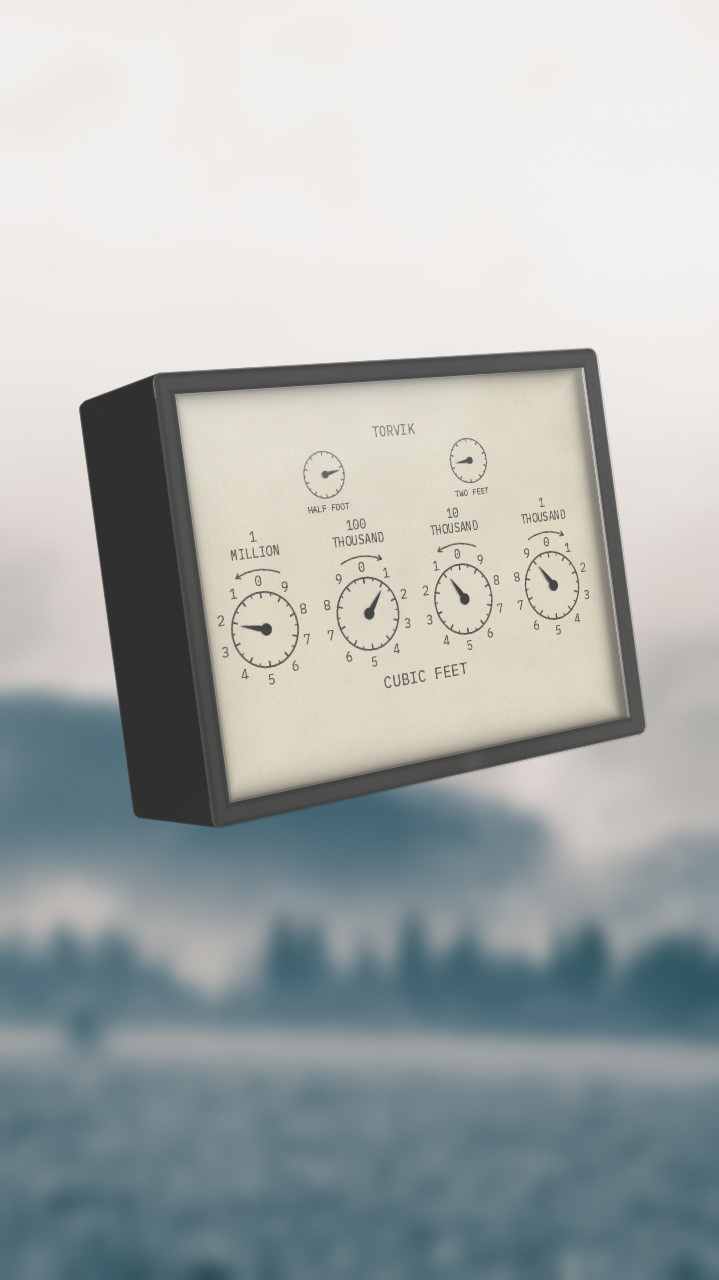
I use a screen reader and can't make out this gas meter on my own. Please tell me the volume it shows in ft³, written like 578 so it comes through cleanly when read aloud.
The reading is 210900
